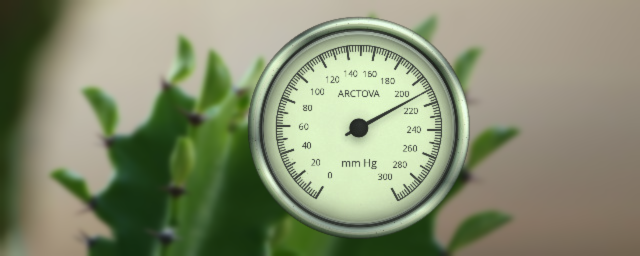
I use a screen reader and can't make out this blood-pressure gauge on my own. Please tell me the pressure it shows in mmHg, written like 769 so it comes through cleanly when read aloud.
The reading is 210
